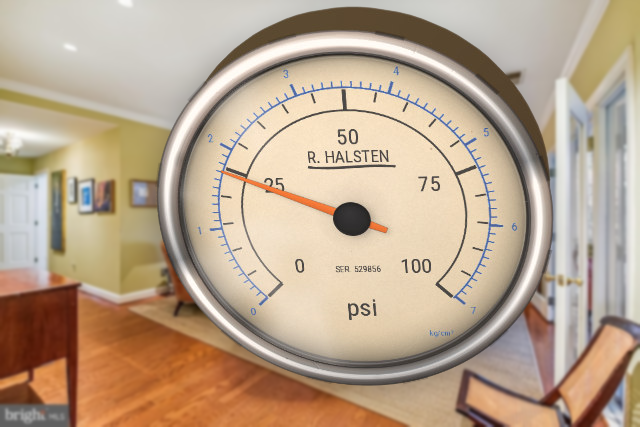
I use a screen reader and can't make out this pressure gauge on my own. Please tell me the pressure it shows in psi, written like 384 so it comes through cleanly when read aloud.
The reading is 25
